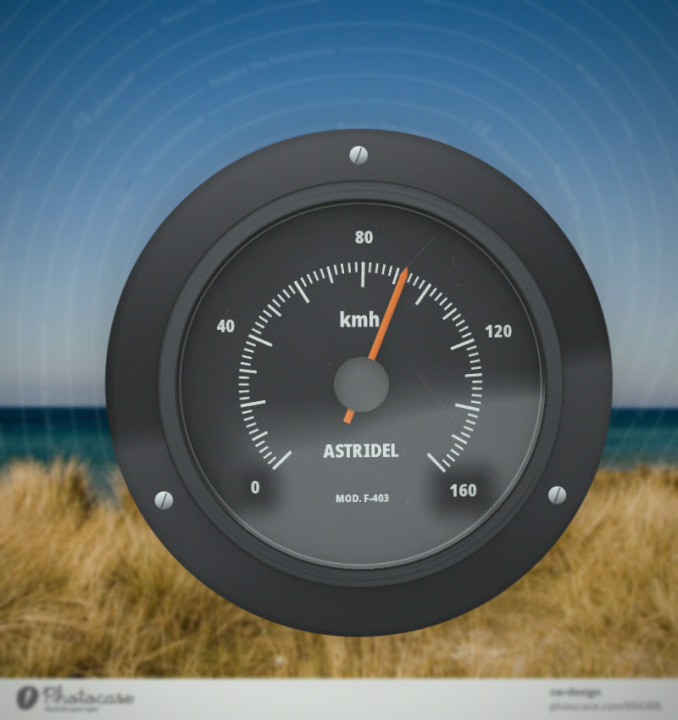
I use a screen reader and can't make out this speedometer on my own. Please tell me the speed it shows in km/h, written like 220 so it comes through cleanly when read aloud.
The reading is 92
